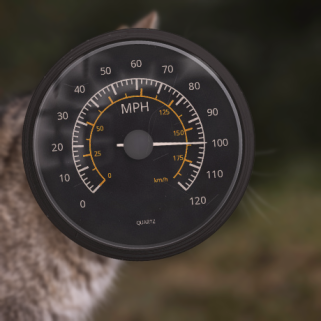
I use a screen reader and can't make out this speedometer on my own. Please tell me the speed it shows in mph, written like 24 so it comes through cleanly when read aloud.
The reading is 100
